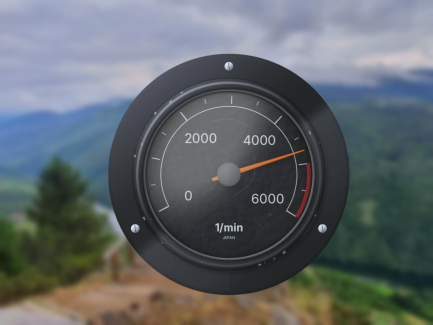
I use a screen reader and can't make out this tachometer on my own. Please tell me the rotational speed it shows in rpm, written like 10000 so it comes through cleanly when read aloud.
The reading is 4750
